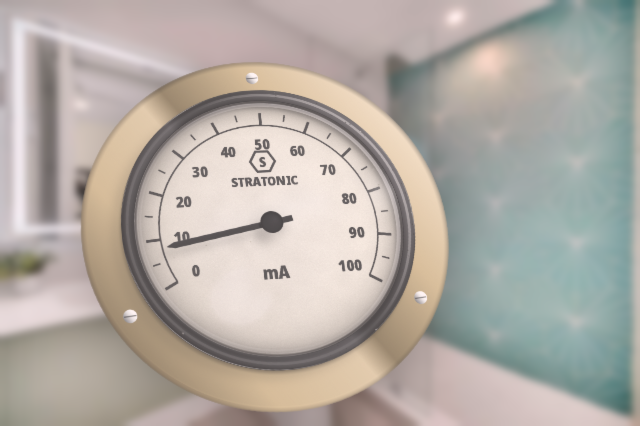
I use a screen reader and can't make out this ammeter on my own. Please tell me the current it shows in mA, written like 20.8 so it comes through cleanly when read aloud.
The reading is 7.5
